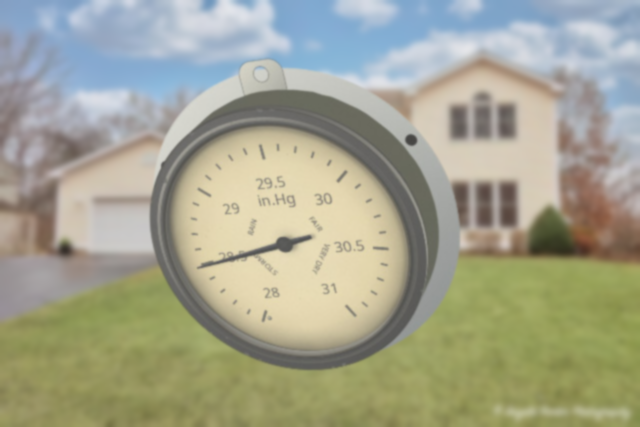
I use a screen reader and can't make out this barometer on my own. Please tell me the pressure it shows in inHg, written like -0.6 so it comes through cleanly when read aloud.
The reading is 28.5
